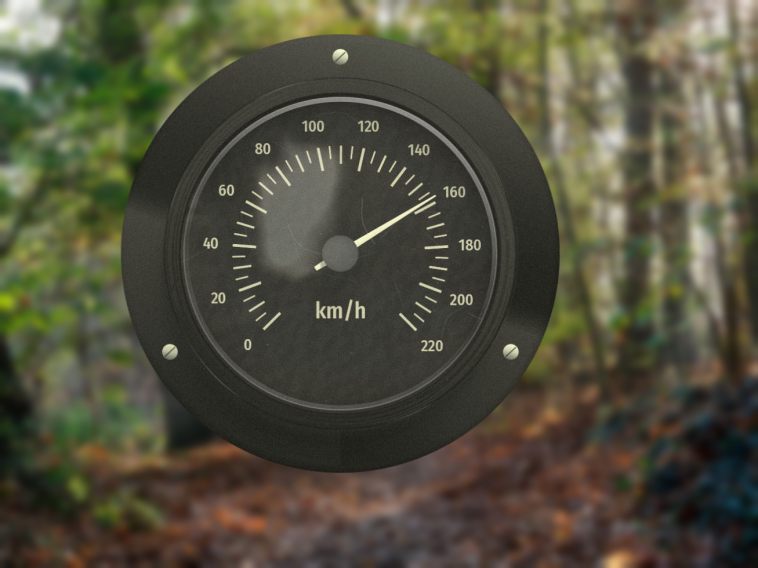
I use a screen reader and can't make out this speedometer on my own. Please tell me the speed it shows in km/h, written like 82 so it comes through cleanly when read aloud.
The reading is 157.5
